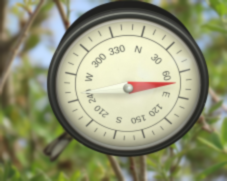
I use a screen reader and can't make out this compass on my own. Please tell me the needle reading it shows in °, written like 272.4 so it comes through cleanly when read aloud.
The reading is 70
